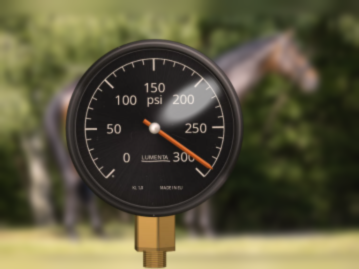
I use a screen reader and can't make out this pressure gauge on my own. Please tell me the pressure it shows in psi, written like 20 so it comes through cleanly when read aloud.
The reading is 290
